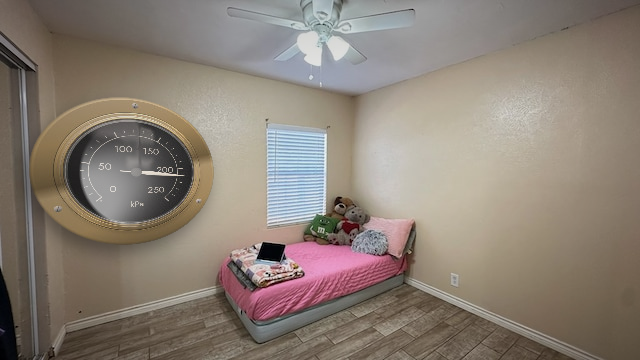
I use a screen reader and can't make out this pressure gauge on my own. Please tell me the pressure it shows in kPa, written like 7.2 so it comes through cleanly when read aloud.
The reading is 210
